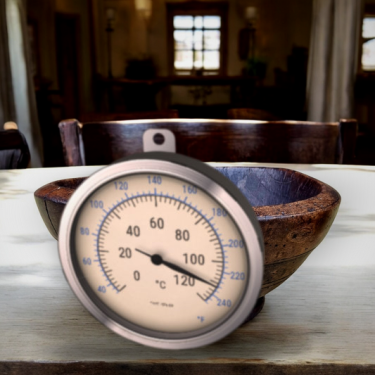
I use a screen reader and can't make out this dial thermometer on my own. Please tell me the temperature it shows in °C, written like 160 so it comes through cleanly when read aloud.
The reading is 110
